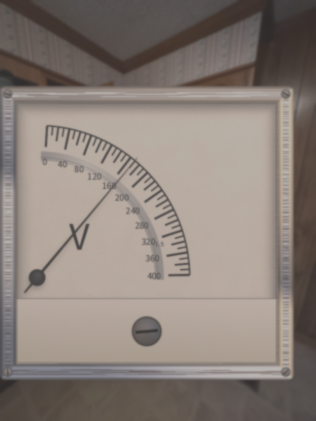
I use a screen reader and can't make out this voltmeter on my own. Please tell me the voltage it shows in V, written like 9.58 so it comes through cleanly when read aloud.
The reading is 170
